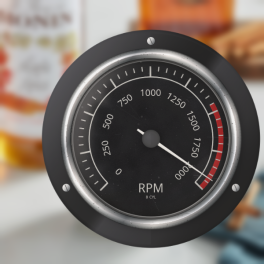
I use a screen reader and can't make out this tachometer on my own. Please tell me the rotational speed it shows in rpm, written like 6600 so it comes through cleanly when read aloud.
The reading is 1925
